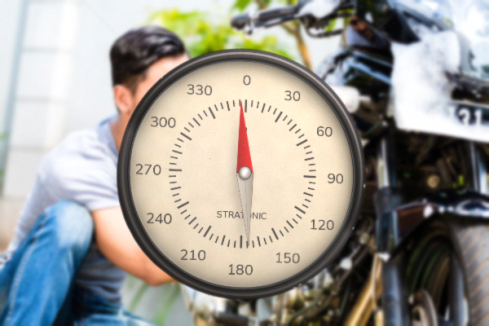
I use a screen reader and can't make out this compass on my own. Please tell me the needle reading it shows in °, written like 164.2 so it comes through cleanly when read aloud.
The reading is 355
